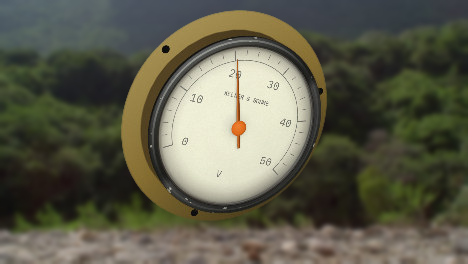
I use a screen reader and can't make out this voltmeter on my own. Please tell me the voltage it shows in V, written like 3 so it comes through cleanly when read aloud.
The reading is 20
